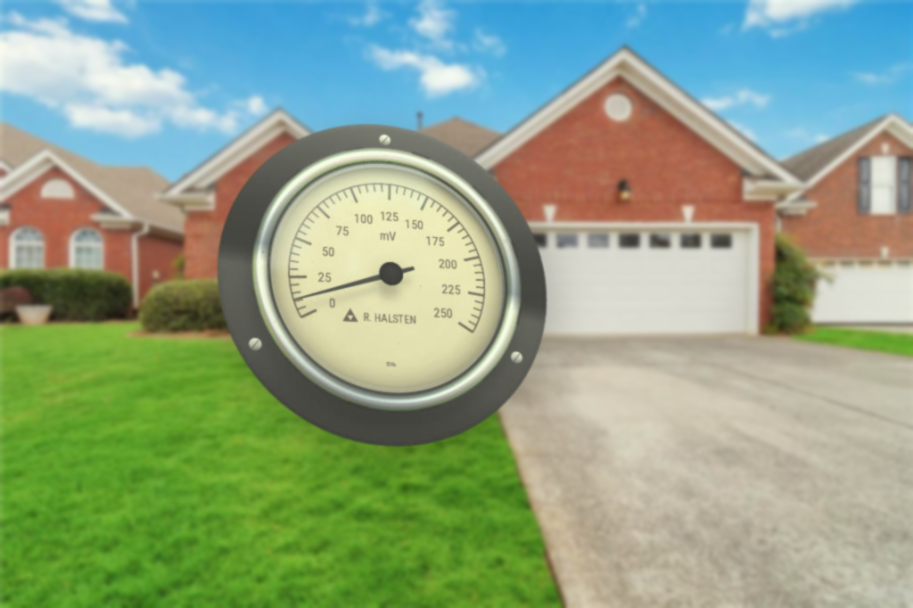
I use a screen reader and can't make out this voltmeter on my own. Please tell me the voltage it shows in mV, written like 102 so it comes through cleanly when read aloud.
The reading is 10
